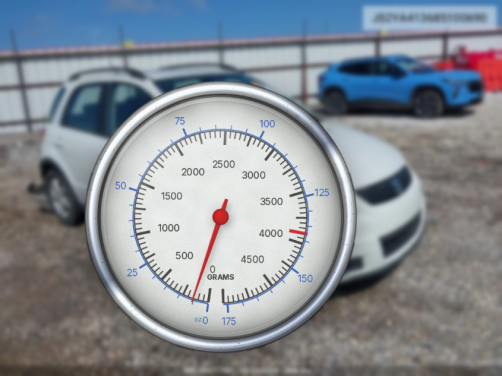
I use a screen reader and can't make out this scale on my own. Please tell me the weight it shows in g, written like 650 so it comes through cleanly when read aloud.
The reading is 150
